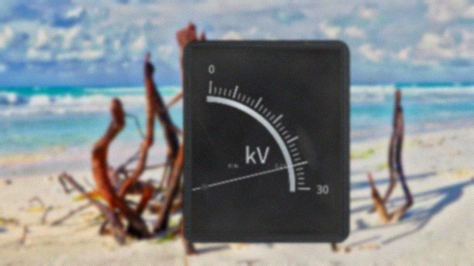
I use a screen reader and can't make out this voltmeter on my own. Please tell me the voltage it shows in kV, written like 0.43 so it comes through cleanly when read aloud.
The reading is 25
